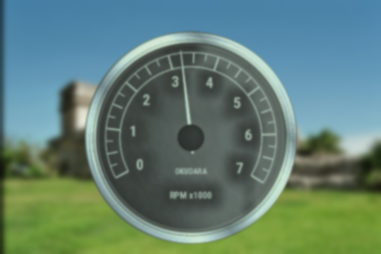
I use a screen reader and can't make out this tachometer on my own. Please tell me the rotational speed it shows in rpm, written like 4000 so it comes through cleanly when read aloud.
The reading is 3250
